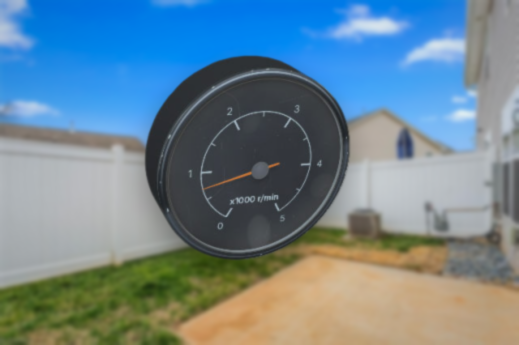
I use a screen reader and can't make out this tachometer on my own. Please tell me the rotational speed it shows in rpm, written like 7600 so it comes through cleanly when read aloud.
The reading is 750
